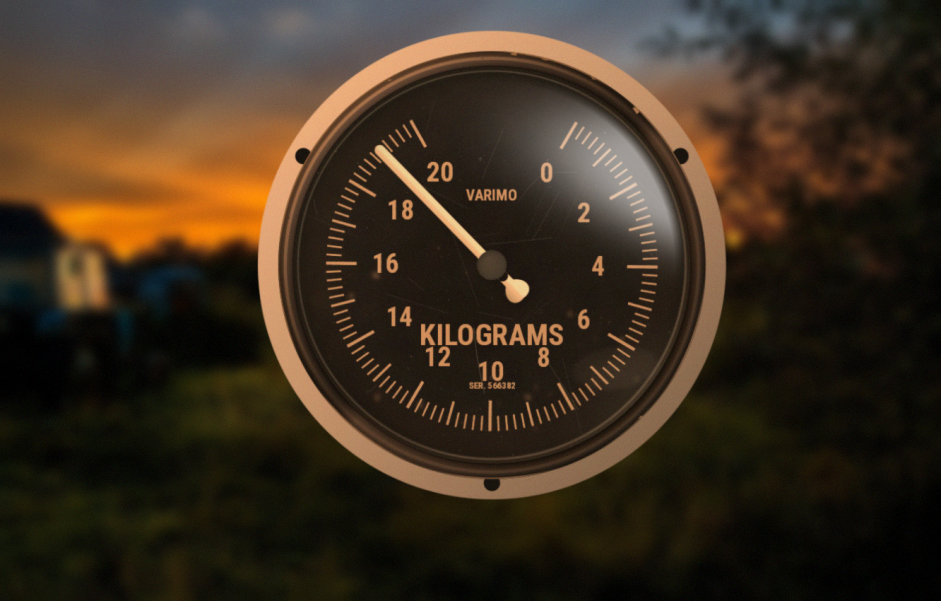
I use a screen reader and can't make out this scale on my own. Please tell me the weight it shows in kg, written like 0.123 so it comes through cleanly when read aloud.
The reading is 19
